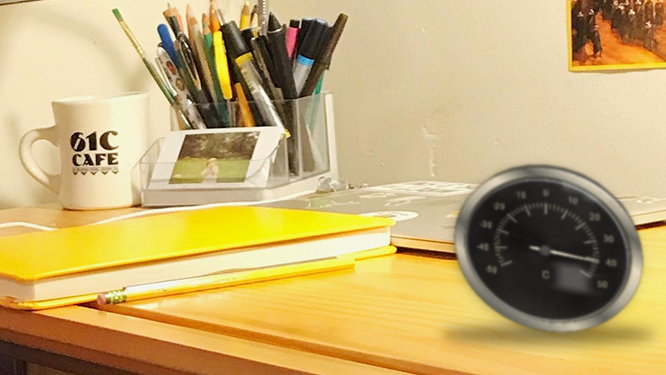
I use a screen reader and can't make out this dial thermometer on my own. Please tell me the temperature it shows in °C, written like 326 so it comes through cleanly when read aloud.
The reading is 40
